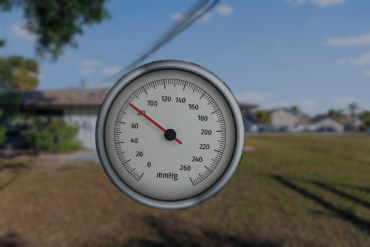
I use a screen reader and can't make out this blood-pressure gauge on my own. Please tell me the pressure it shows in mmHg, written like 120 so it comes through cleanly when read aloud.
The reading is 80
